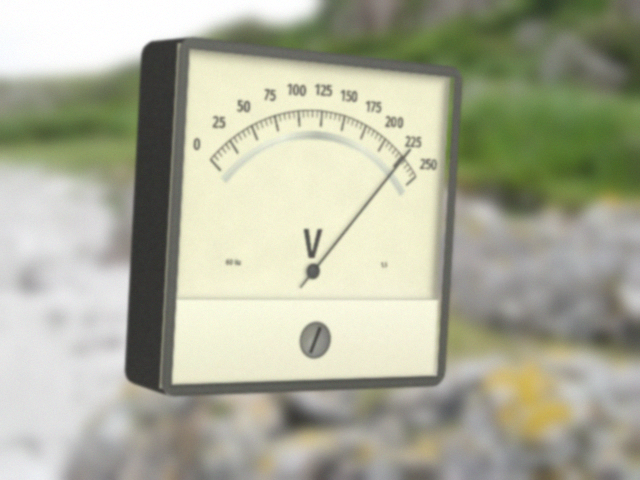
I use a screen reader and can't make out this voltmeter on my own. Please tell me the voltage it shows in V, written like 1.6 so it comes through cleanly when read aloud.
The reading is 225
